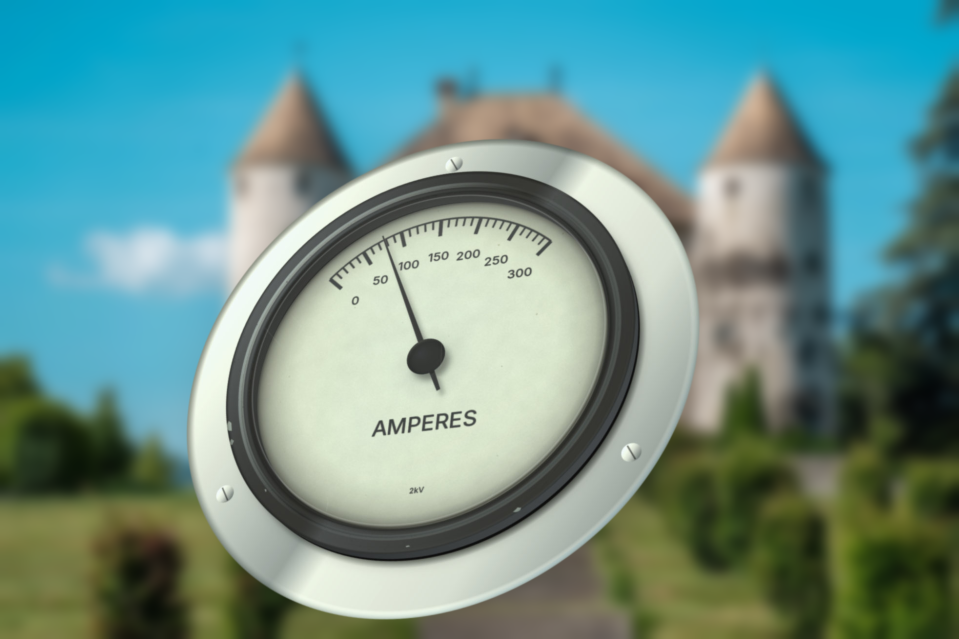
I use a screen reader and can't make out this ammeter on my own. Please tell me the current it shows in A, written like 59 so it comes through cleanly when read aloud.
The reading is 80
